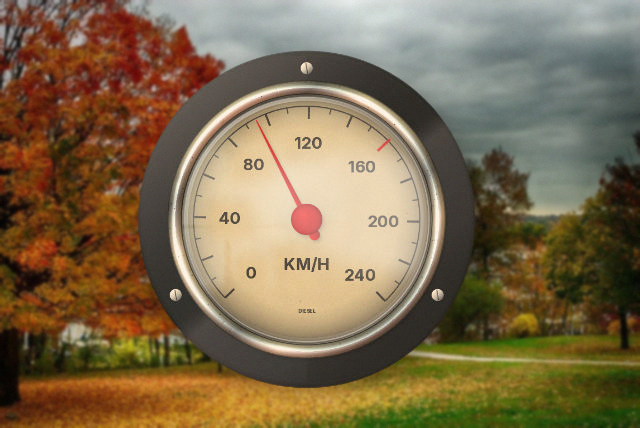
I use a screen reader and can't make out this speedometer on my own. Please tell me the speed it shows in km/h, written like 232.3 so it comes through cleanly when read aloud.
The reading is 95
